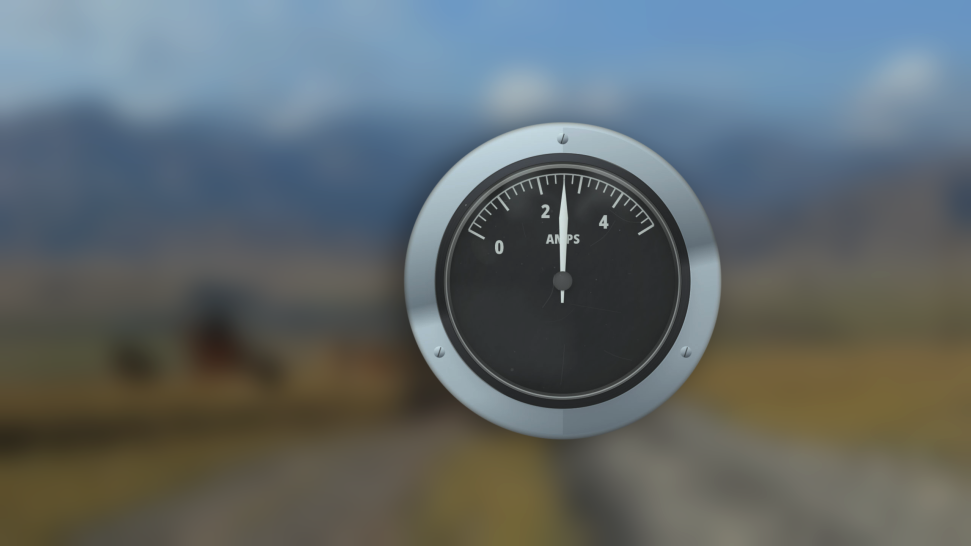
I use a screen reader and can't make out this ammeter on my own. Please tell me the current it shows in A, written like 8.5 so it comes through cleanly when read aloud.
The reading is 2.6
